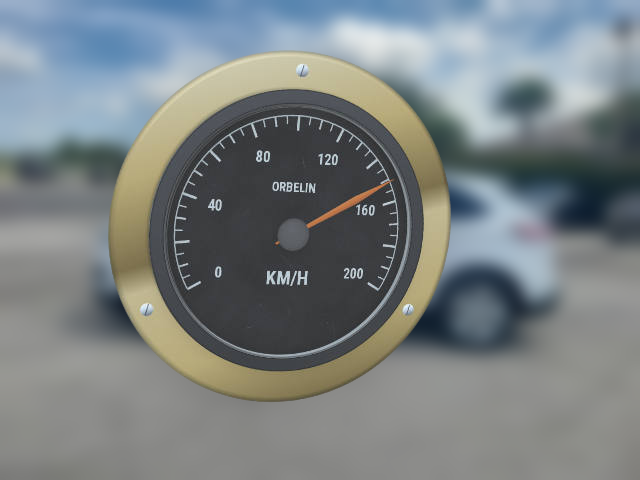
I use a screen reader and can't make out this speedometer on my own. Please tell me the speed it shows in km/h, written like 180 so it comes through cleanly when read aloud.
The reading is 150
